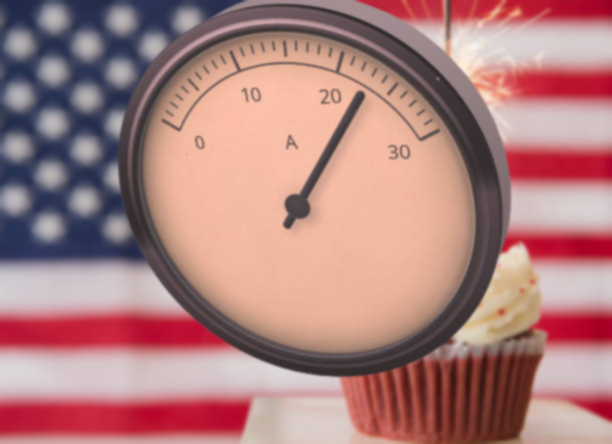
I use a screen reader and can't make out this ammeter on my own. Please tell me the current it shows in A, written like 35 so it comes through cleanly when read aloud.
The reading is 23
